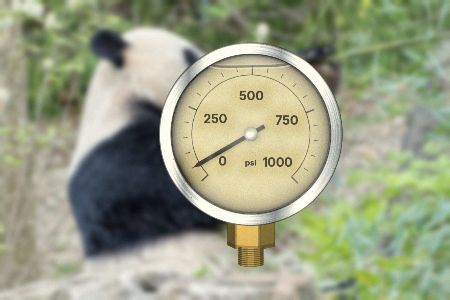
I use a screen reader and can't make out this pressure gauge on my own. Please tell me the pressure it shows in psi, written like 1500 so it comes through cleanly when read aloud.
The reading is 50
